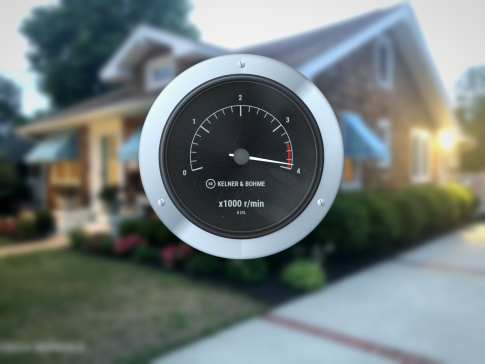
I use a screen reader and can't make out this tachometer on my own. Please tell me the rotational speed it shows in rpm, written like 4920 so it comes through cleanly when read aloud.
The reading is 3900
